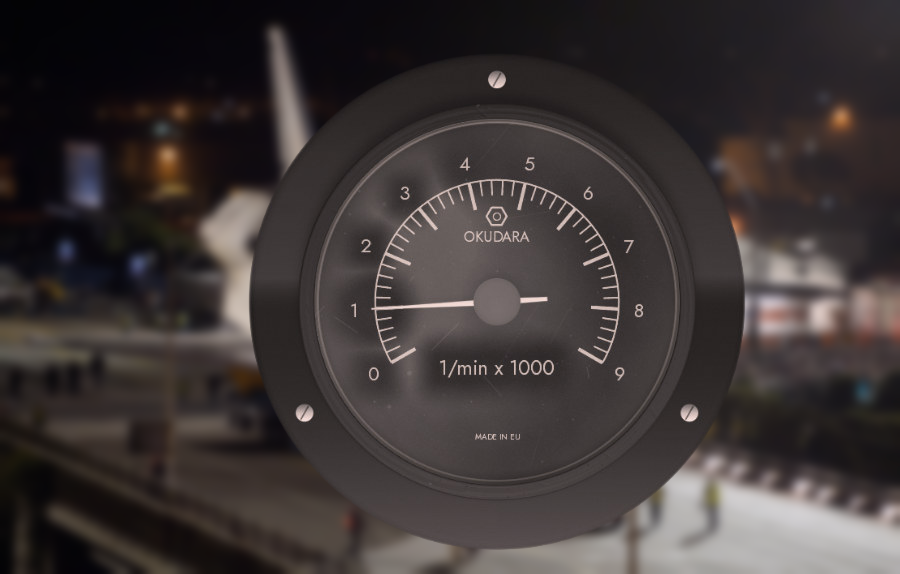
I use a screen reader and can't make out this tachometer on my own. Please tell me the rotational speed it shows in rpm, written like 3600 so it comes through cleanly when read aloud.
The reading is 1000
